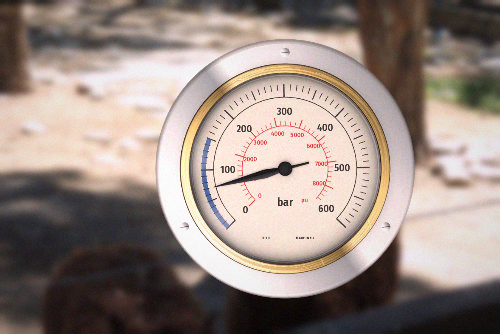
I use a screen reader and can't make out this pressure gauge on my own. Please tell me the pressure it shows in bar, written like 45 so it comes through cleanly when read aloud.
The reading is 70
